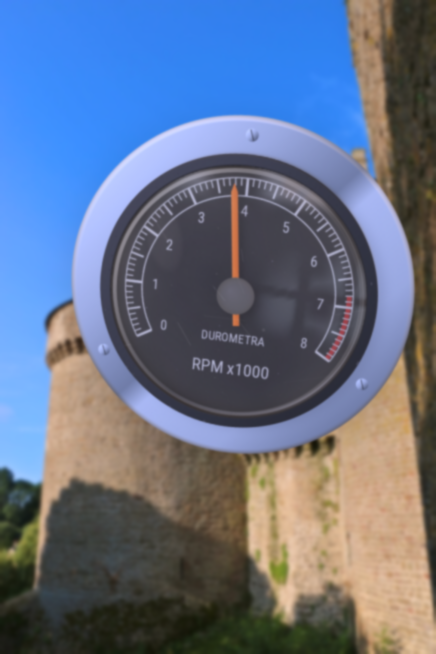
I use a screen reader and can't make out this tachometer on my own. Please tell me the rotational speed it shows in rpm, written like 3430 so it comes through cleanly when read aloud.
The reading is 3800
